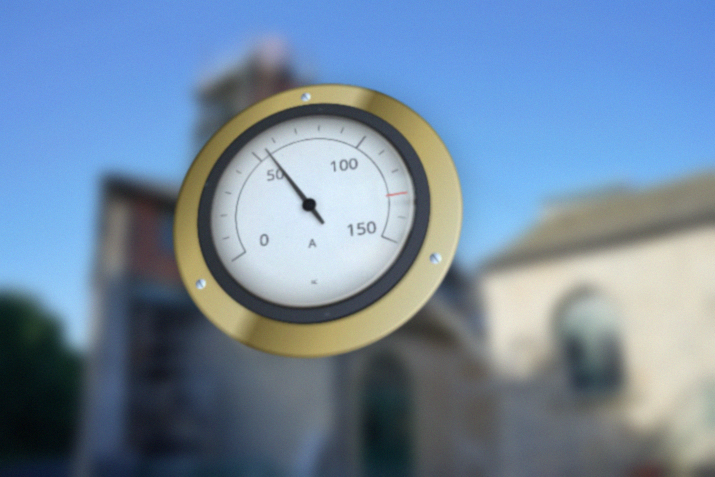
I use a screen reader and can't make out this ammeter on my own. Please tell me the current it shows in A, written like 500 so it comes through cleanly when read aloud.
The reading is 55
